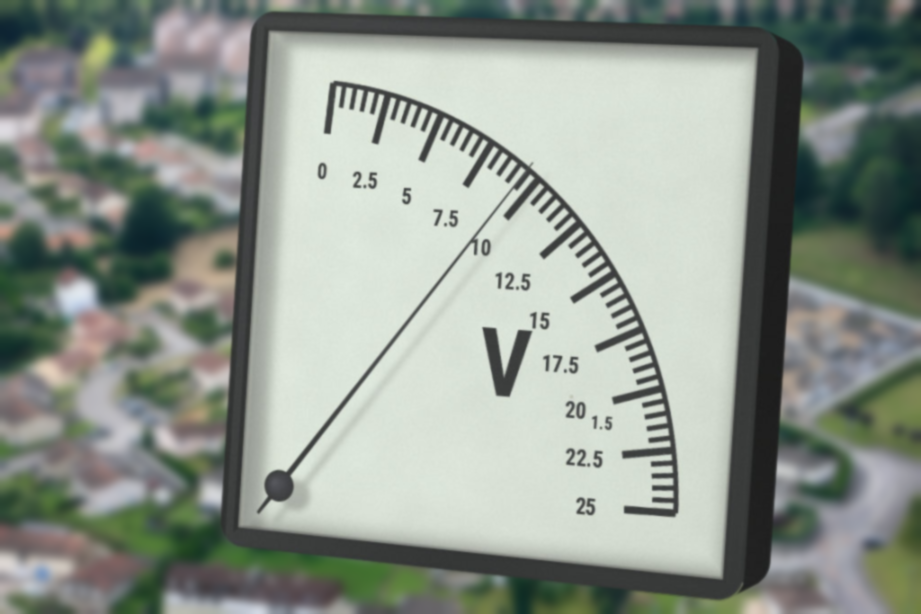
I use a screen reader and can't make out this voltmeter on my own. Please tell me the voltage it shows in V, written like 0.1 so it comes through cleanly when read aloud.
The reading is 9.5
